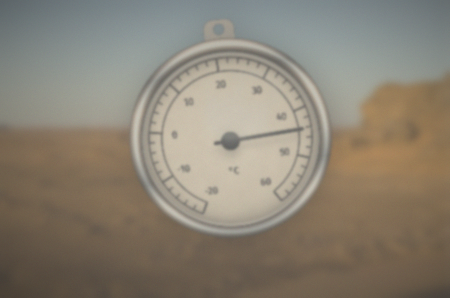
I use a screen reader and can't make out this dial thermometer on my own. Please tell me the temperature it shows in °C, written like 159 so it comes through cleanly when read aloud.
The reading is 44
